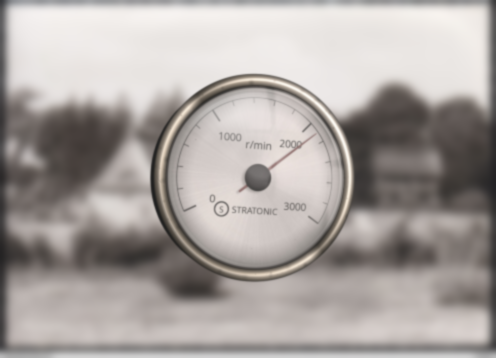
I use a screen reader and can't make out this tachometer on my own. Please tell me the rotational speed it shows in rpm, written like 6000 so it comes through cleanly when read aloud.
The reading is 2100
